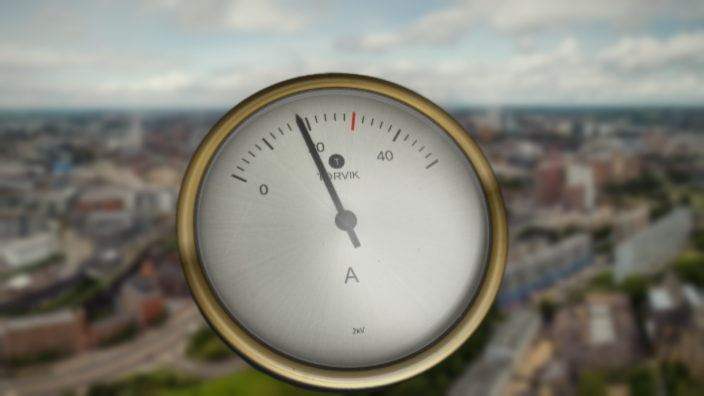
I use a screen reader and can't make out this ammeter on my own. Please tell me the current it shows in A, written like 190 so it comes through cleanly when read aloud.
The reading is 18
